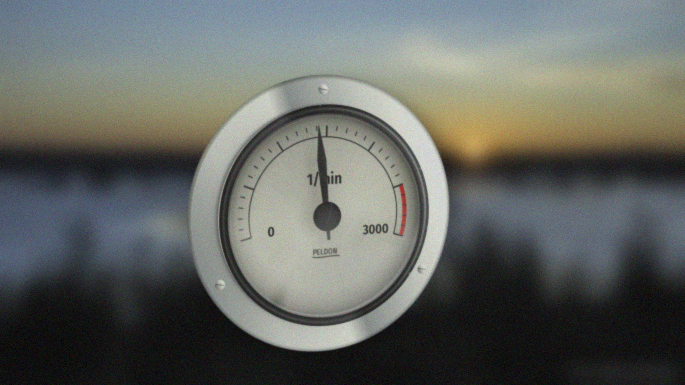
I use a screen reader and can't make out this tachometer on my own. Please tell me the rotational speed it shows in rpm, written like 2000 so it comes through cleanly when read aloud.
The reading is 1400
